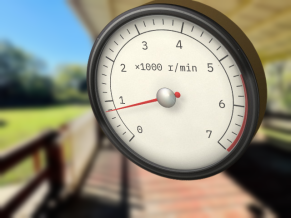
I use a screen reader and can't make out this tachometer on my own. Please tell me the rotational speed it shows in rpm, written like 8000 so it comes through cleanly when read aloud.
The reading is 800
